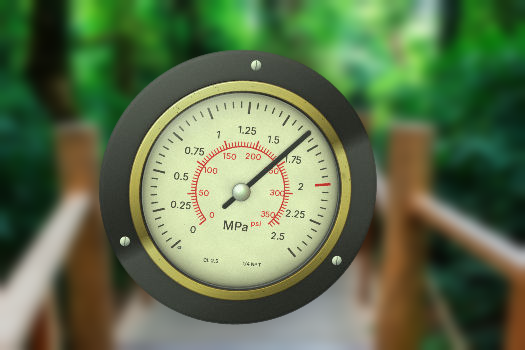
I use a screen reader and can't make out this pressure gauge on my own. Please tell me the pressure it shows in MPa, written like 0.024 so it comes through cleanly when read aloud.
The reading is 1.65
